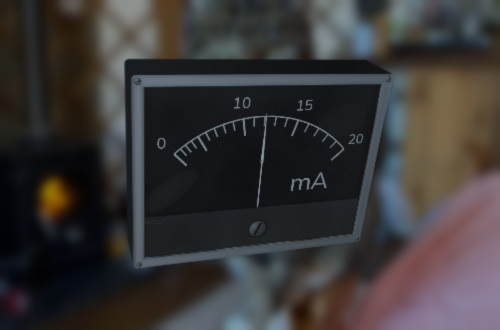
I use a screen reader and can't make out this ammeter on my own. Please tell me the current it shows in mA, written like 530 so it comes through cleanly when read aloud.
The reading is 12
